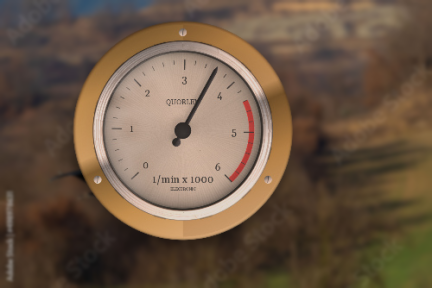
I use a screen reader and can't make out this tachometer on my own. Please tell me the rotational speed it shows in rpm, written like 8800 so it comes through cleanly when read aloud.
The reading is 3600
